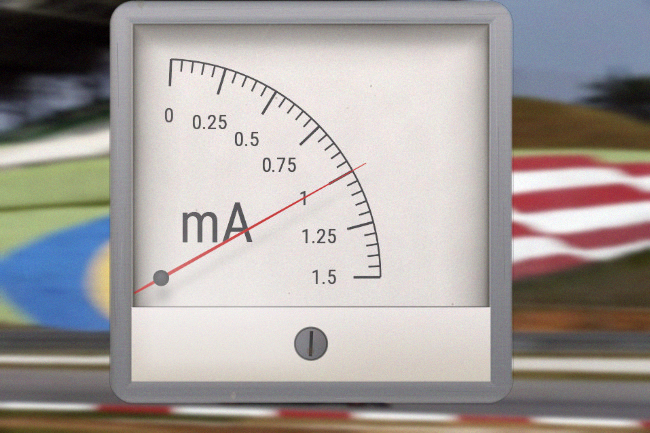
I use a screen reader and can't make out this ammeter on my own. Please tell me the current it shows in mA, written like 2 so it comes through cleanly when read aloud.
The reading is 1
